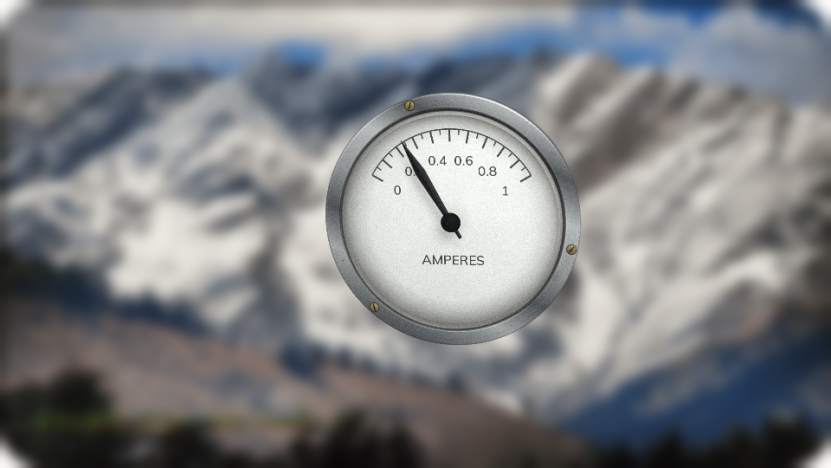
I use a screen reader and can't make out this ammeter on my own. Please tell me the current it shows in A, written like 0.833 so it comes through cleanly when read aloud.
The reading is 0.25
